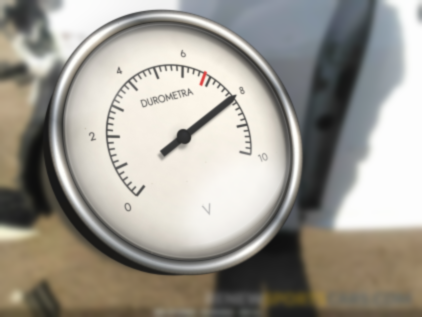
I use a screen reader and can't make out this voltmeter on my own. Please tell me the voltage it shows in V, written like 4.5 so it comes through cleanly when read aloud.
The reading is 8
